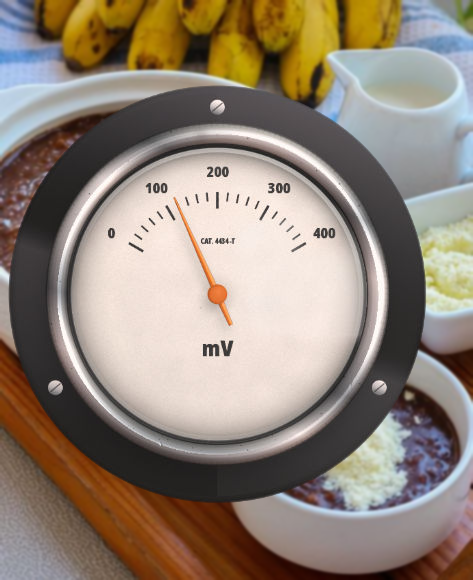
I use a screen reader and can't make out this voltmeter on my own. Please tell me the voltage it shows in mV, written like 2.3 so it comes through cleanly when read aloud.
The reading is 120
